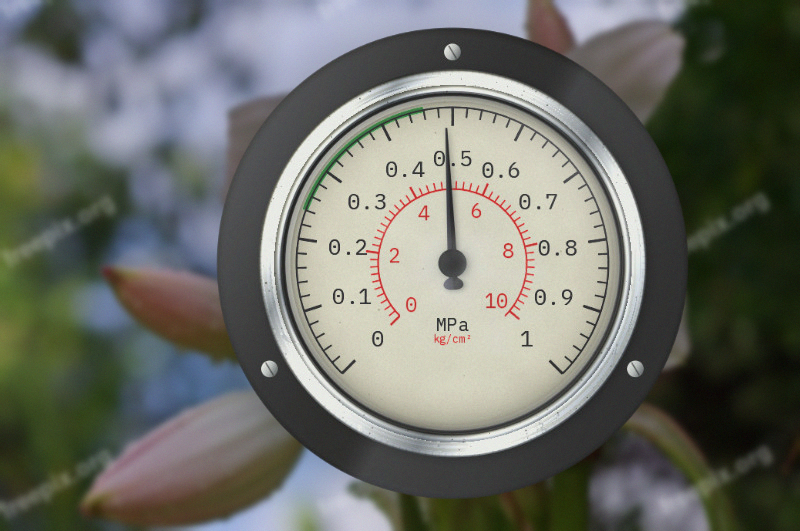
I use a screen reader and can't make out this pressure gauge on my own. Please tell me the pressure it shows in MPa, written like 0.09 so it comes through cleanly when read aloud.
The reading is 0.49
